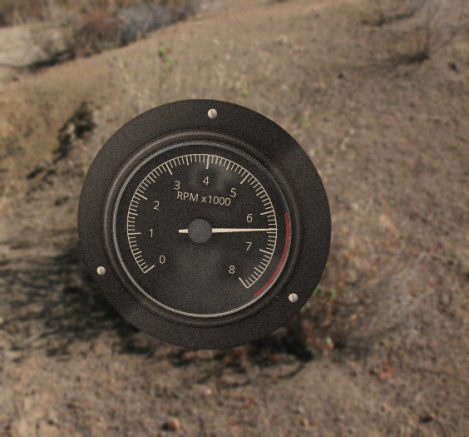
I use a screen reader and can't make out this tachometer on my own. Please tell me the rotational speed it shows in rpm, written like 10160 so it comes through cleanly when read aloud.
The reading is 6400
